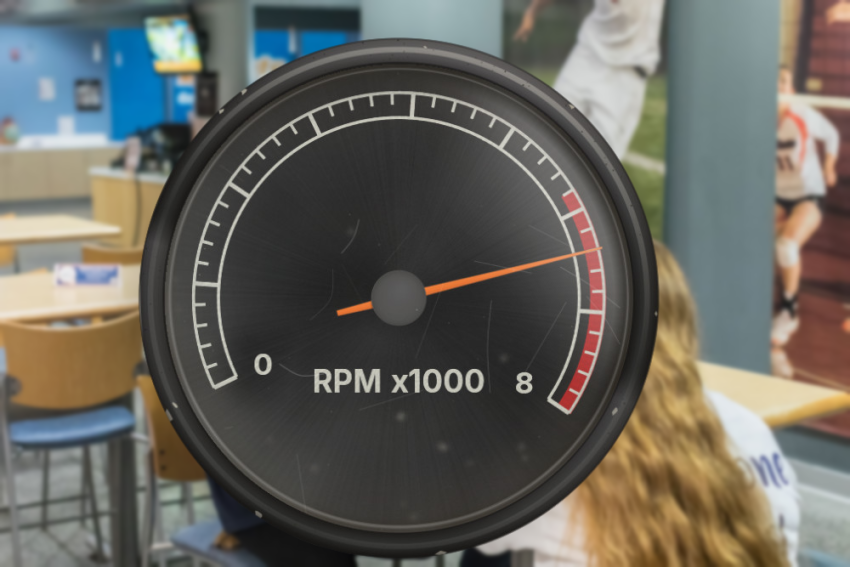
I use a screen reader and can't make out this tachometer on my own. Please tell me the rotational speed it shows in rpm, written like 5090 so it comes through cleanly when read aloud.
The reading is 6400
